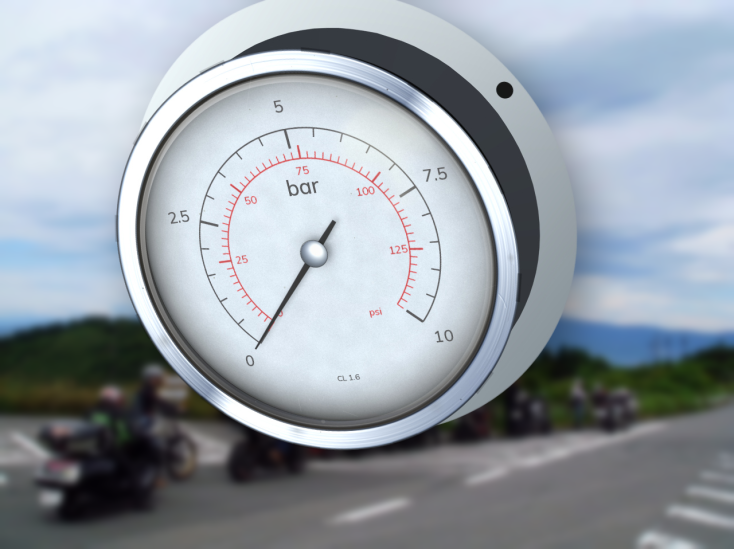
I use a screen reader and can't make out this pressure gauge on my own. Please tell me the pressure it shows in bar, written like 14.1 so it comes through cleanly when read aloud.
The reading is 0
